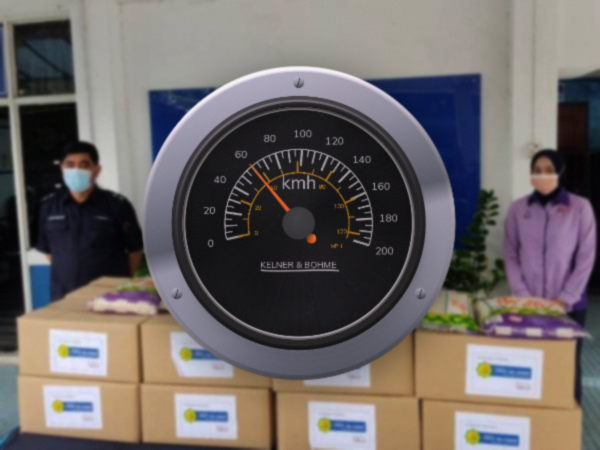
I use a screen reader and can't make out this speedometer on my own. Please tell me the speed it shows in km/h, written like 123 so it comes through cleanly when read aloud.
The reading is 60
